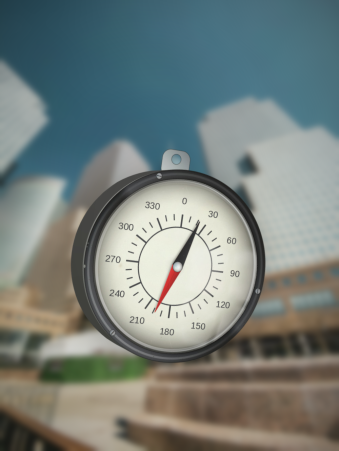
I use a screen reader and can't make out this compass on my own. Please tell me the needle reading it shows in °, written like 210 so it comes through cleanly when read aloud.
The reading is 200
